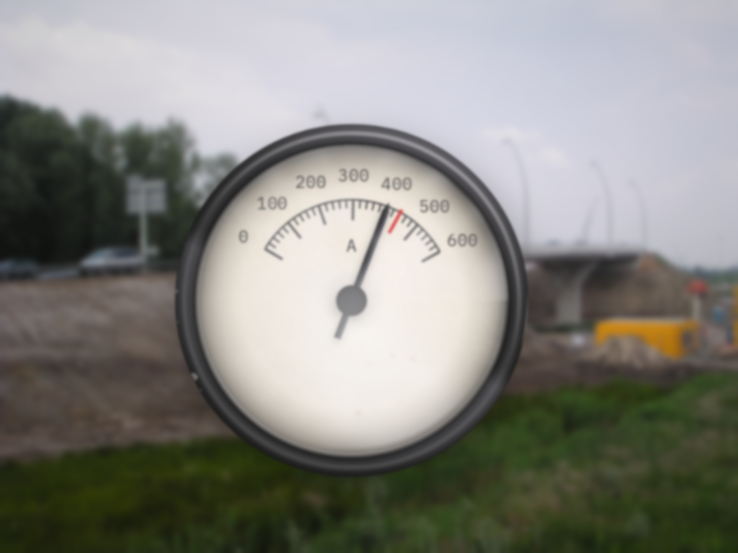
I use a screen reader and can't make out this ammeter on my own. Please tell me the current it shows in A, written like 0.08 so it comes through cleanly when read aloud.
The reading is 400
